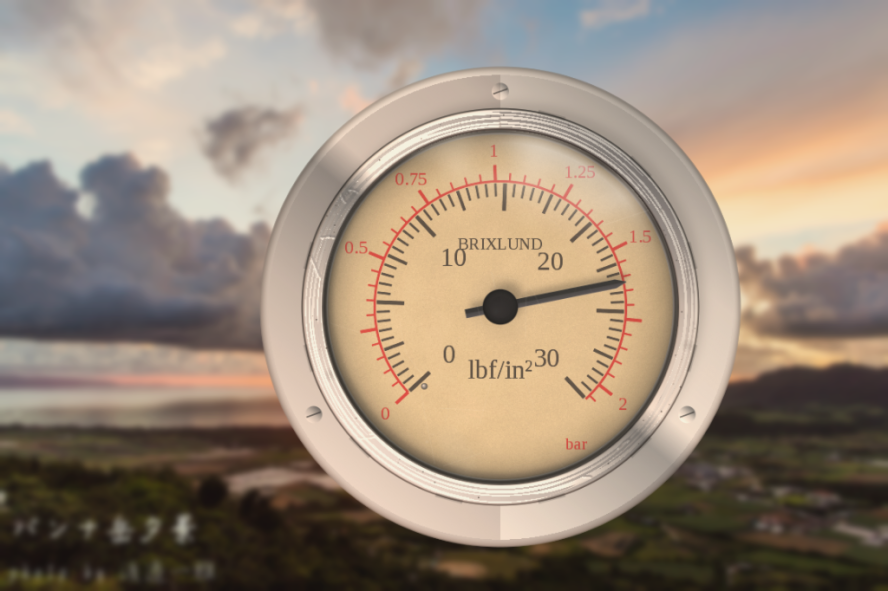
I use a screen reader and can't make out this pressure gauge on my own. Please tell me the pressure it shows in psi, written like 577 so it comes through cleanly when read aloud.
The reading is 23.5
